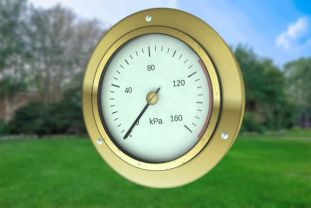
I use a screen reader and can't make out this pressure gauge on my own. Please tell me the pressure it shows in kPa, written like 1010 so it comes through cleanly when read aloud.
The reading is 0
